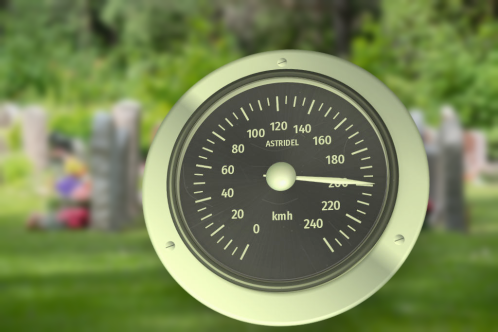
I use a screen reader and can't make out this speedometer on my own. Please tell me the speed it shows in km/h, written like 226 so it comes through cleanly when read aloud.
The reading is 200
